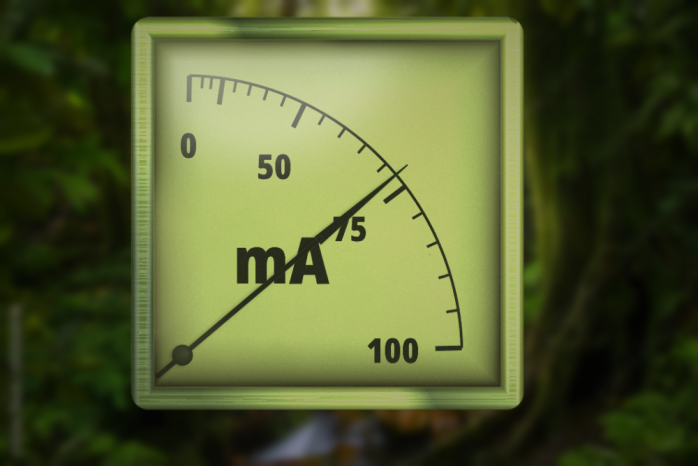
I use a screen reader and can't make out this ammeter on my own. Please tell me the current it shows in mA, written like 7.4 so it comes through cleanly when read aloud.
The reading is 72.5
